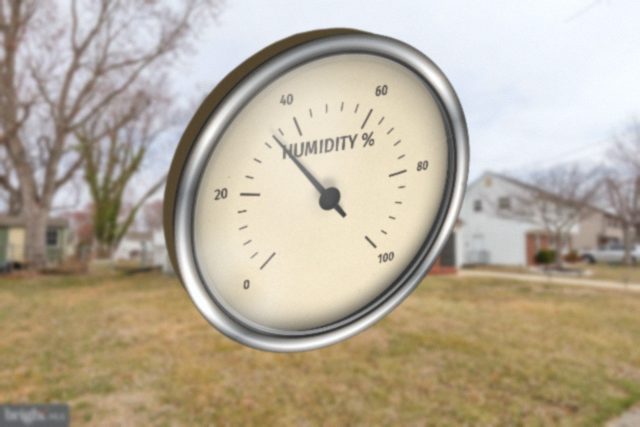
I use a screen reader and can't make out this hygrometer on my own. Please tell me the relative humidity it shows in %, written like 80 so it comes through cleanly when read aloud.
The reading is 34
